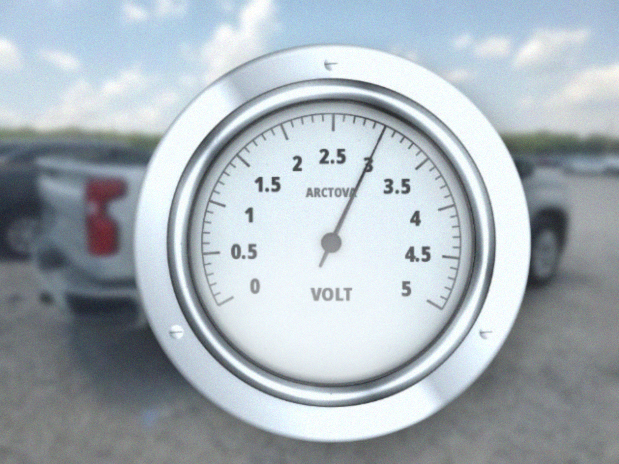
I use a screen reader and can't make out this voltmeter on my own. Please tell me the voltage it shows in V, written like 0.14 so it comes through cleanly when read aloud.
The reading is 3
